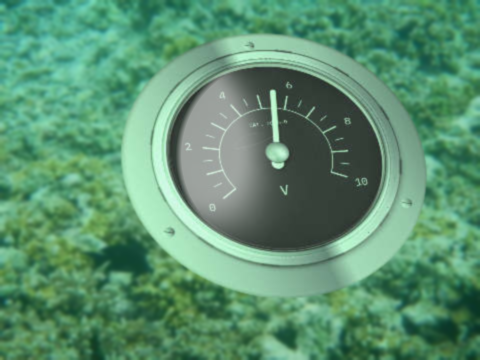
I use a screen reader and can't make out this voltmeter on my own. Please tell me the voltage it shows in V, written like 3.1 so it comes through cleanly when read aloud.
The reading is 5.5
